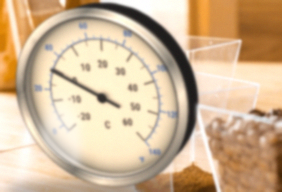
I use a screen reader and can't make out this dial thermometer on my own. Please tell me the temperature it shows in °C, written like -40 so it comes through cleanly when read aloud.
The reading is 0
